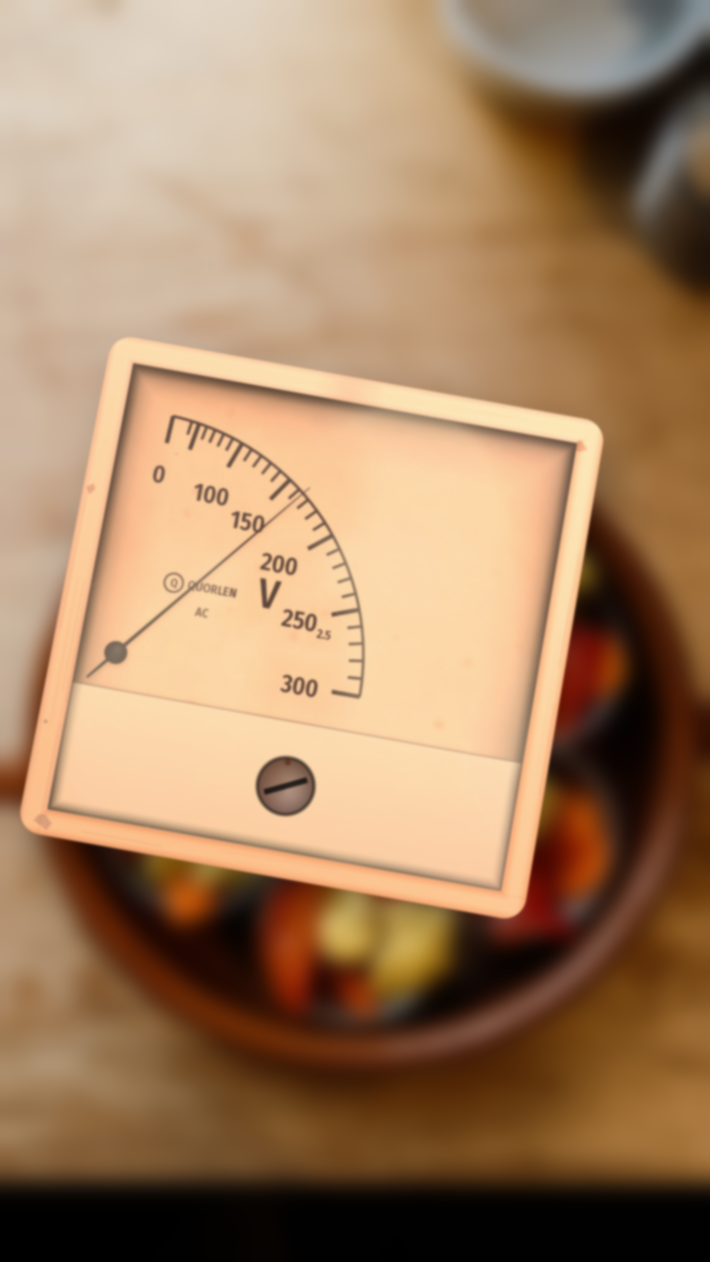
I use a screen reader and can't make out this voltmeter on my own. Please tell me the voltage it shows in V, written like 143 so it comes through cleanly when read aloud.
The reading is 165
